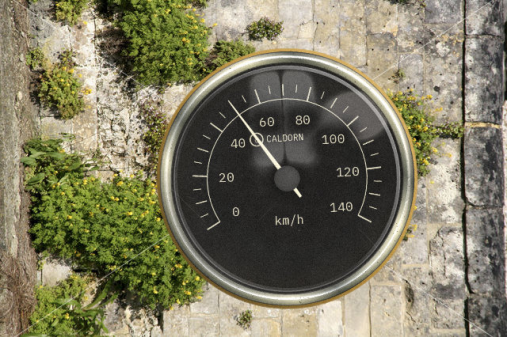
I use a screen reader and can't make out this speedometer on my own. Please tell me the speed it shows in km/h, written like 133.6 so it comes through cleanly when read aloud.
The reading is 50
